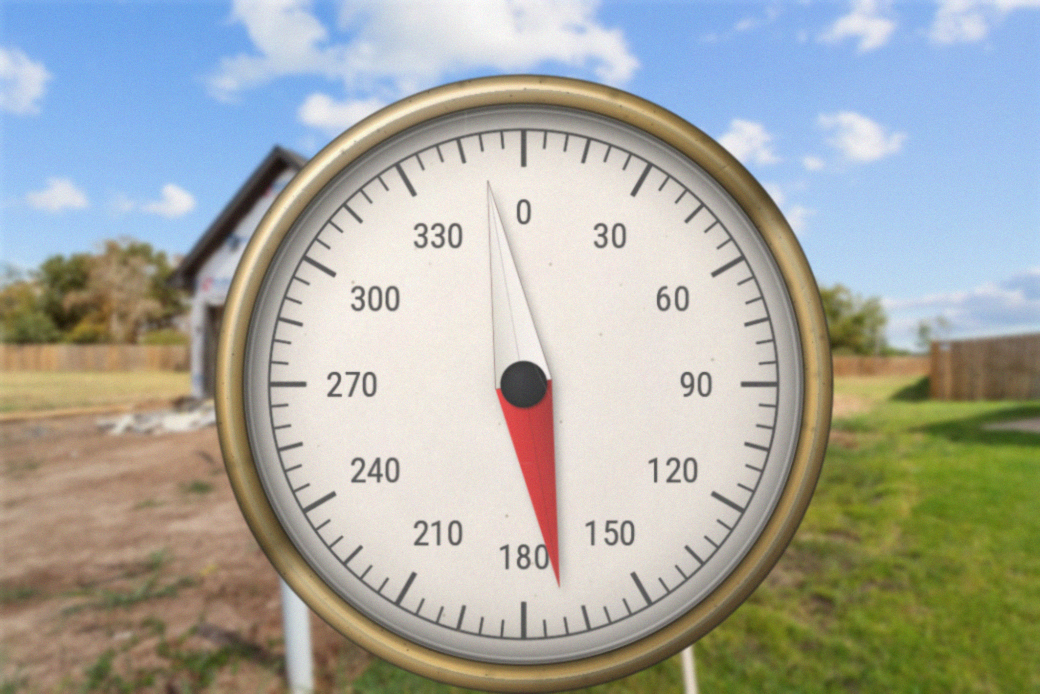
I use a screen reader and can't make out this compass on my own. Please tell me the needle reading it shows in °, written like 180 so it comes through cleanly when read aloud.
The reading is 170
